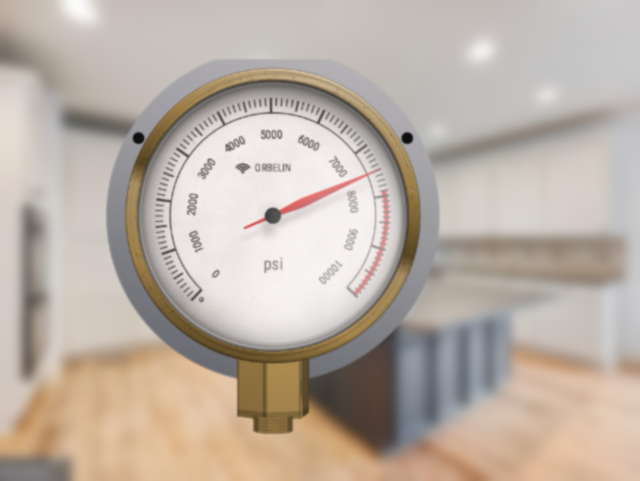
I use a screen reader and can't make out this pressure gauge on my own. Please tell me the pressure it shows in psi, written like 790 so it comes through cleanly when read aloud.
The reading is 7500
